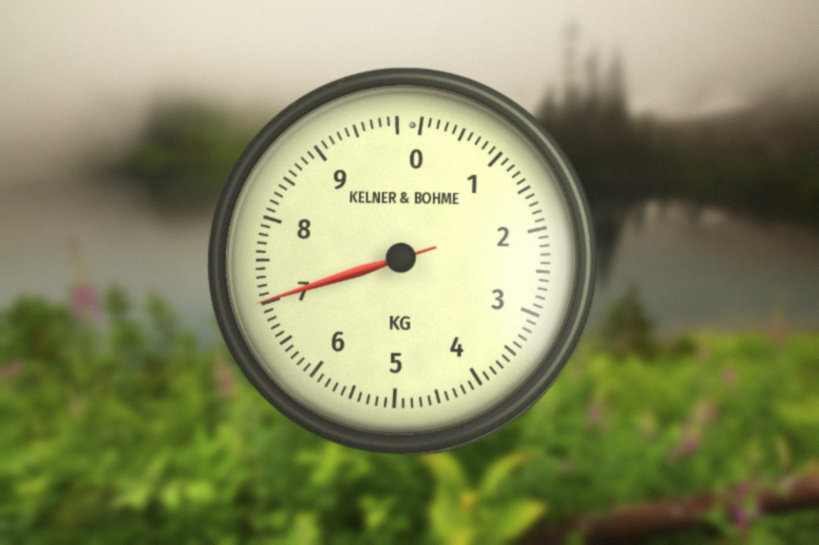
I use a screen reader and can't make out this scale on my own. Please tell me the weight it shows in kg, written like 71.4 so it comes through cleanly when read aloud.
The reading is 7
